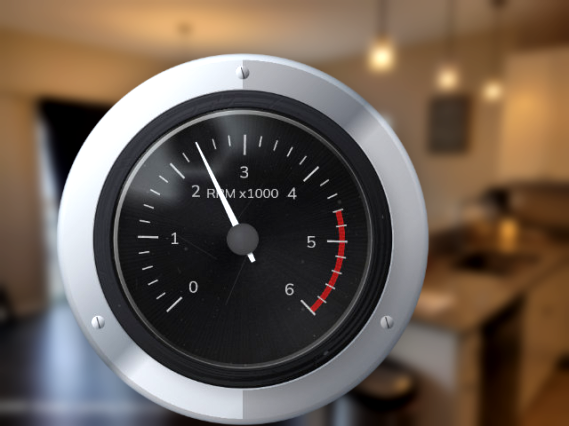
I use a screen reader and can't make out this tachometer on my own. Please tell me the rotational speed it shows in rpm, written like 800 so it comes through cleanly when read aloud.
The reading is 2400
